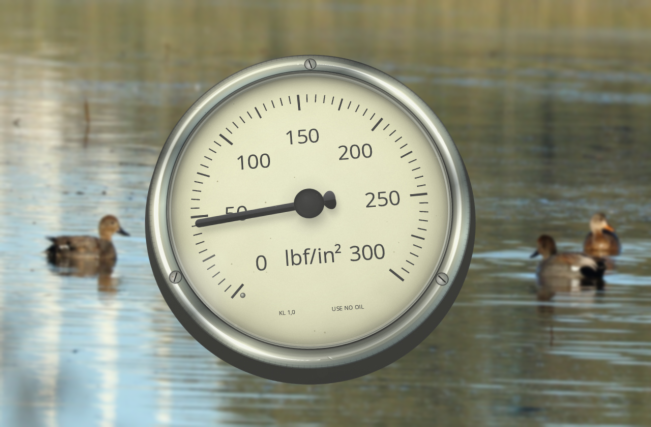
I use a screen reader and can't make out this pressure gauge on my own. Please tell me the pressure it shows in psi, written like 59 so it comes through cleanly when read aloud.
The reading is 45
